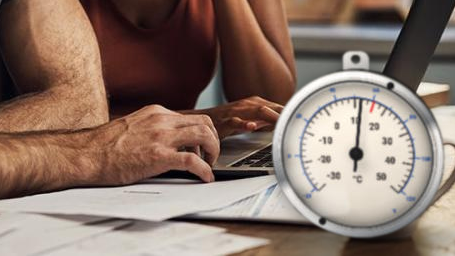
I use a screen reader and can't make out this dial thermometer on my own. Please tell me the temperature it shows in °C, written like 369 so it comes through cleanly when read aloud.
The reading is 12
